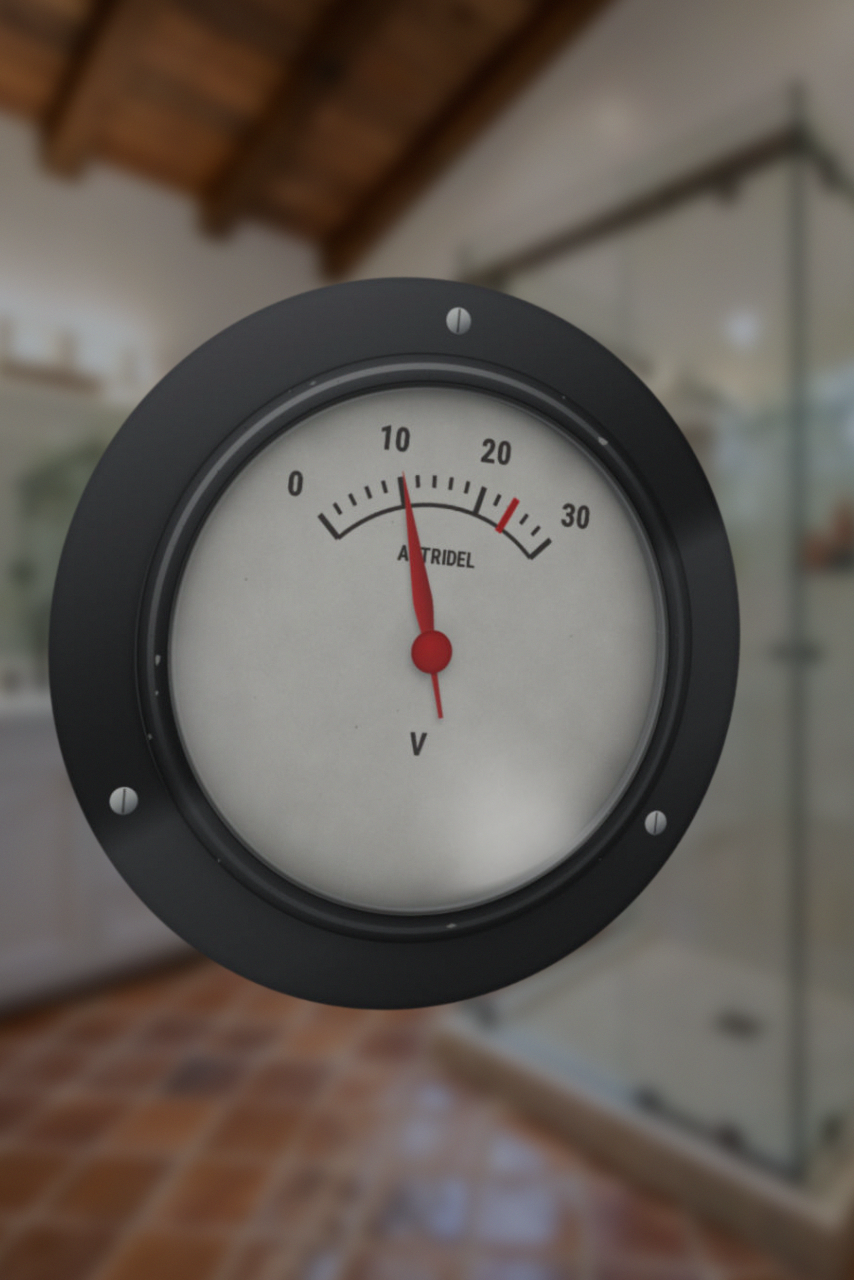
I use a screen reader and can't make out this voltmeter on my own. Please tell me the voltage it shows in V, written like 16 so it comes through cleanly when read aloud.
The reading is 10
